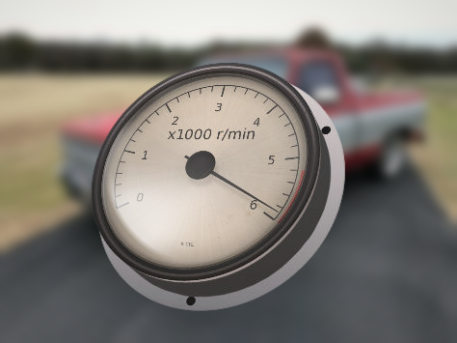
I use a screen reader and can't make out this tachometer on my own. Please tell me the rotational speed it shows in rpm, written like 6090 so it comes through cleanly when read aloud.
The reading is 5900
